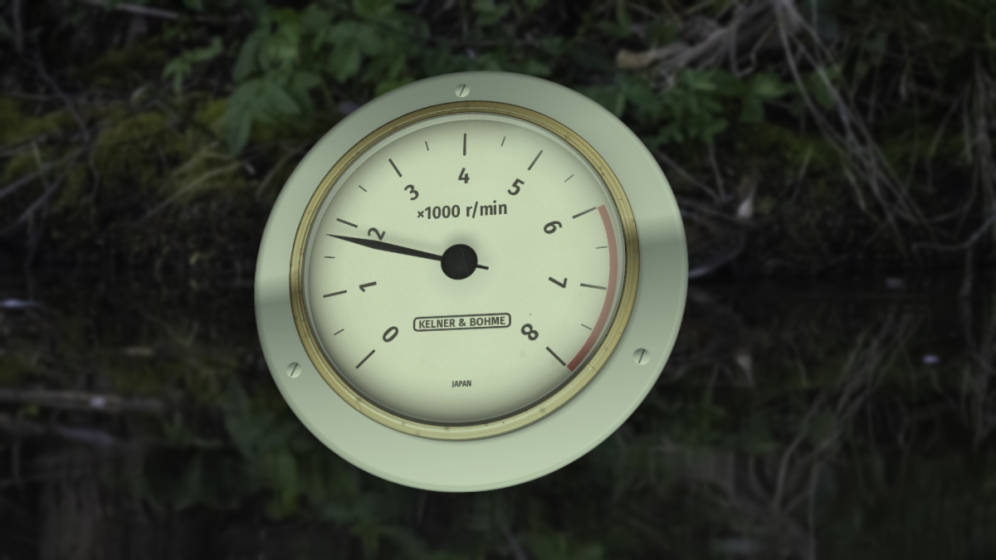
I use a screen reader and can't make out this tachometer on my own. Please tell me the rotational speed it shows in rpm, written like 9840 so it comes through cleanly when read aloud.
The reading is 1750
